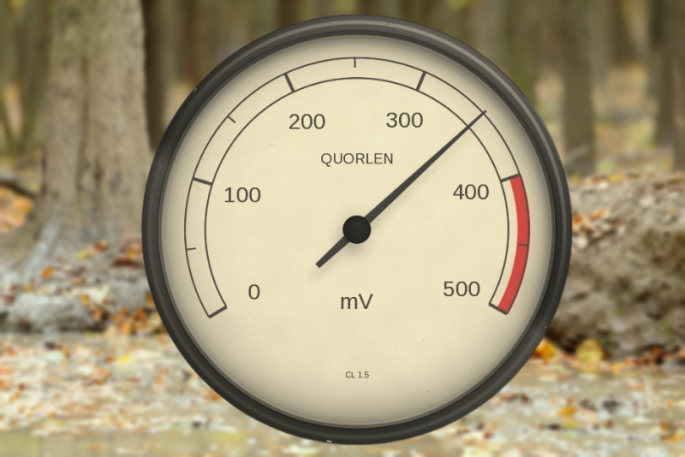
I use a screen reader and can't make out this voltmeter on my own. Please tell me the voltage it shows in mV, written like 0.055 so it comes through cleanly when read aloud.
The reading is 350
